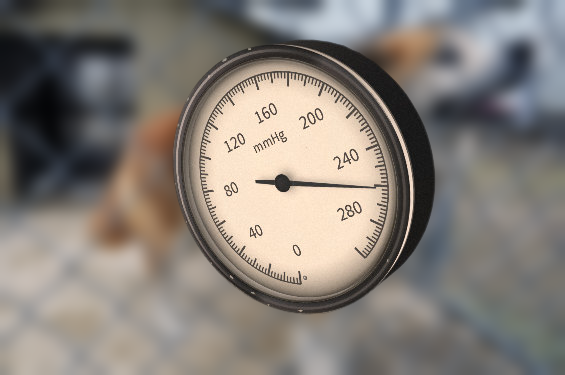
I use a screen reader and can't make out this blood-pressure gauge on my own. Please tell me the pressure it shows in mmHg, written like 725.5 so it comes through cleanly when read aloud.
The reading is 260
